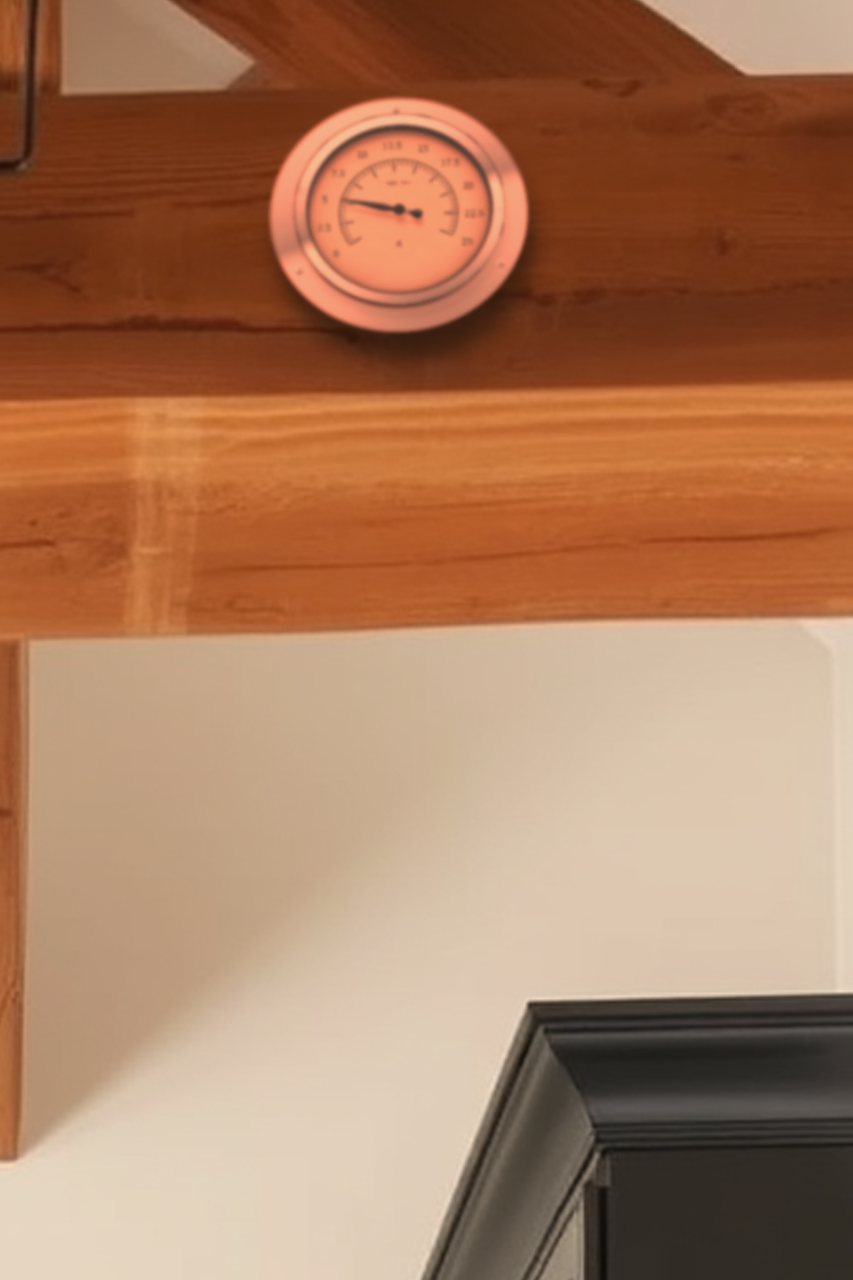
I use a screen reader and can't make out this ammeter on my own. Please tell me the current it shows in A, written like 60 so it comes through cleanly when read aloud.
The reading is 5
